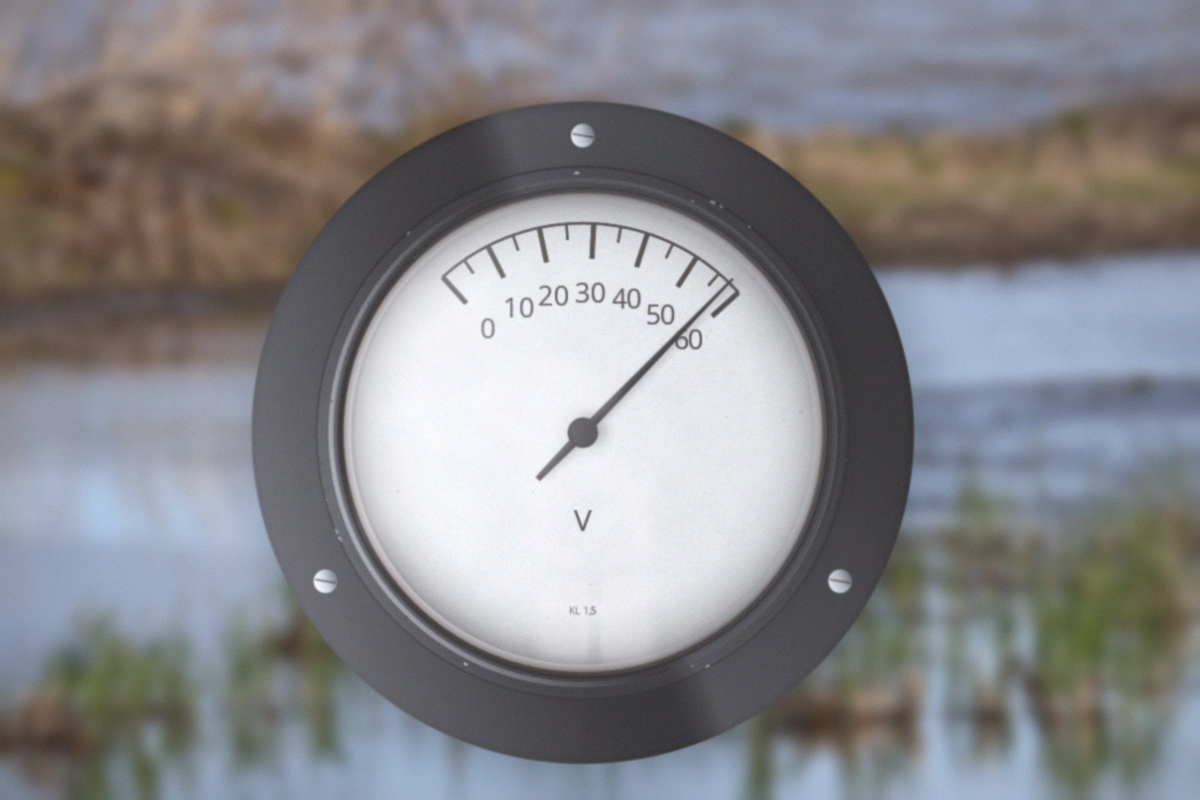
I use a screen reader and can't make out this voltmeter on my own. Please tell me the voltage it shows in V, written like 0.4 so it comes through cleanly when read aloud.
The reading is 57.5
